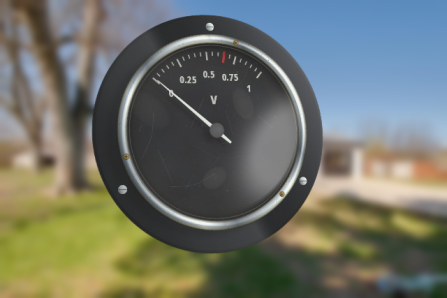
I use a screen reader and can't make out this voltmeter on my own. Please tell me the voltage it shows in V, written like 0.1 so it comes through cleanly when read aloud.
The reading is 0
